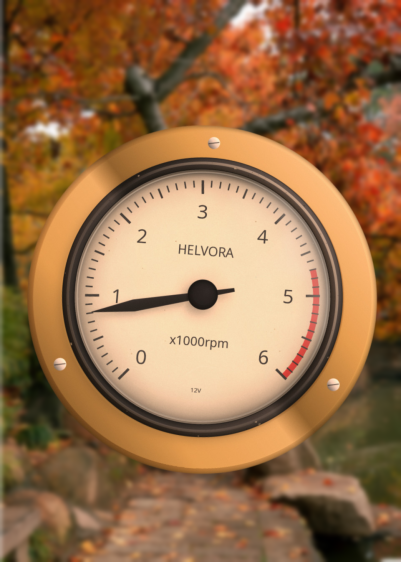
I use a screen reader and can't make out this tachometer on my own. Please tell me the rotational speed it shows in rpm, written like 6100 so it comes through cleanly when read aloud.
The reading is 800
